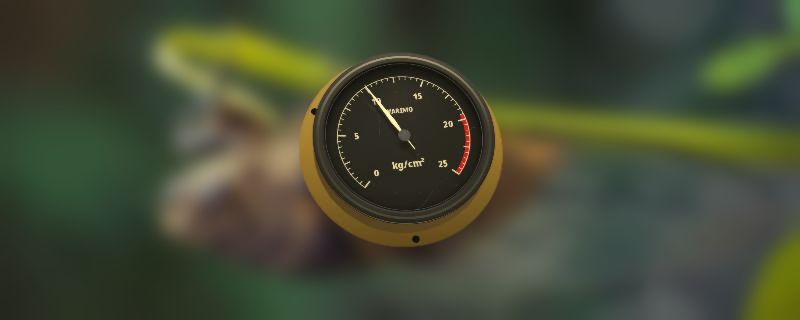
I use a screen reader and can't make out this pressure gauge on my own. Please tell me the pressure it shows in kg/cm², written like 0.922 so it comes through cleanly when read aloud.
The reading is 10
